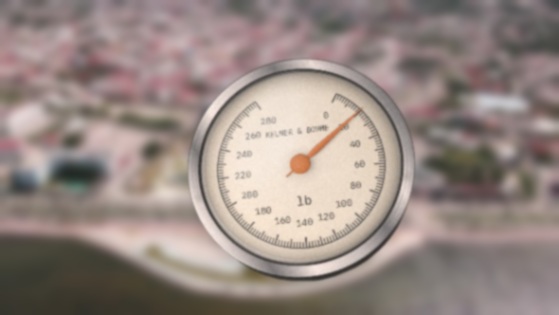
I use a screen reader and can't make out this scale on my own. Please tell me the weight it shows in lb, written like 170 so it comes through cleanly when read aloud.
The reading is 20
